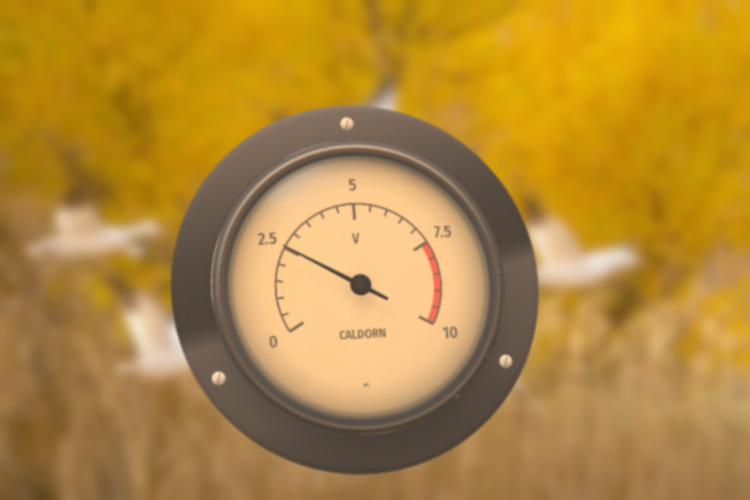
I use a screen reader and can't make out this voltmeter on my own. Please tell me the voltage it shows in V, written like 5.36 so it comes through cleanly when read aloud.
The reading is 2.5
